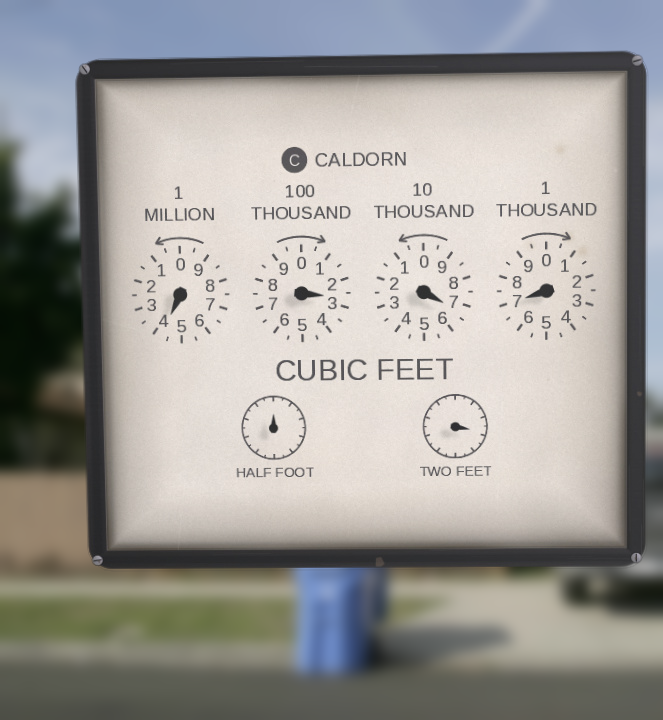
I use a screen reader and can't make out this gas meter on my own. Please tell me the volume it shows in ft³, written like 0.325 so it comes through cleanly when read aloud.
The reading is 426700
